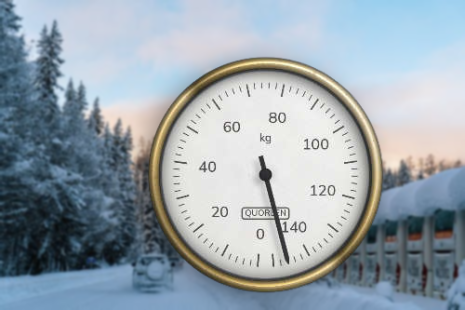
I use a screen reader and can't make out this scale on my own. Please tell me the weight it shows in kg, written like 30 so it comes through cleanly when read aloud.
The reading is 146
